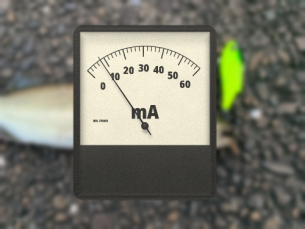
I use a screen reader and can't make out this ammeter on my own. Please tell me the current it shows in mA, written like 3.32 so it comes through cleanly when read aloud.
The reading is 8
